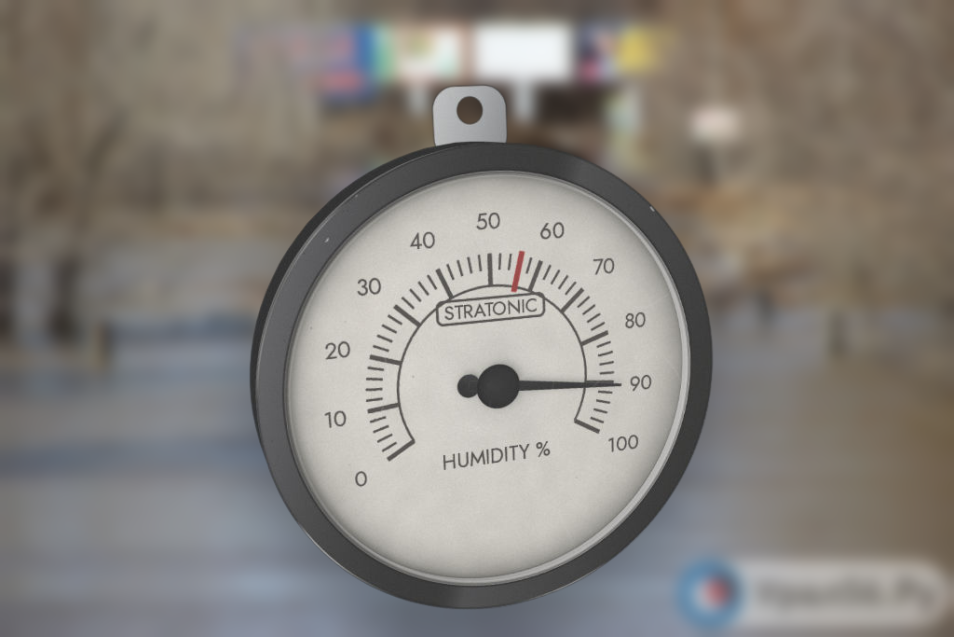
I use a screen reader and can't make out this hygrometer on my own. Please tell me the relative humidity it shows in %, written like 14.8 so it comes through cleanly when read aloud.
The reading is 90
